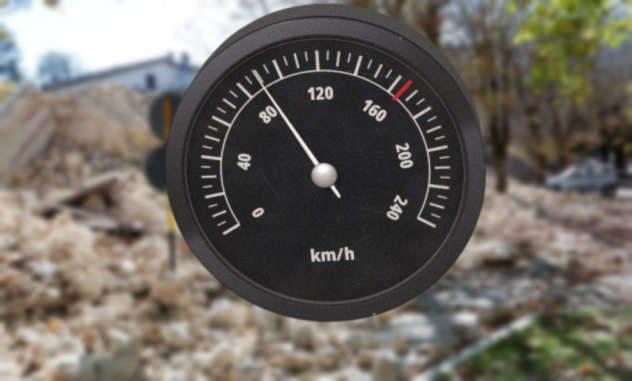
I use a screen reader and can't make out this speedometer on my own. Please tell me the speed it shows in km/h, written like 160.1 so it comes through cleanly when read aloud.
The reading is 90
